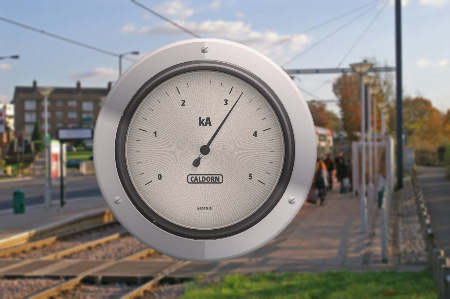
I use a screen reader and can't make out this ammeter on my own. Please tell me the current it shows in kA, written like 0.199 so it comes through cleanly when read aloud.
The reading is 3.2
